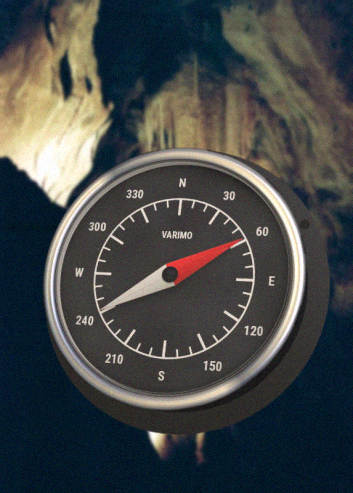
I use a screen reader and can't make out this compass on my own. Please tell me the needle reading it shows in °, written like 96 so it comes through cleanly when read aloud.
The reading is 60
